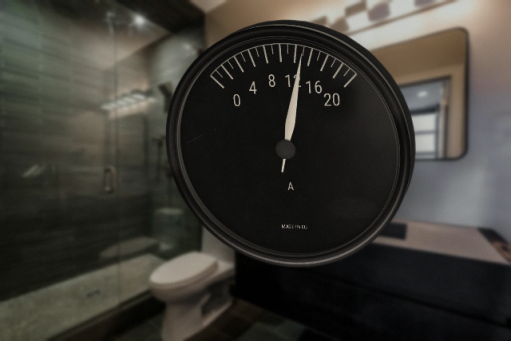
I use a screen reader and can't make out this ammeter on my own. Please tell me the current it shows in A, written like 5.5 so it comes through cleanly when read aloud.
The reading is 13
